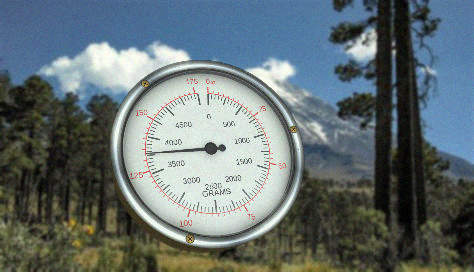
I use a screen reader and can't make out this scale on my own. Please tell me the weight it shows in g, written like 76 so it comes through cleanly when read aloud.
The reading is 3750
